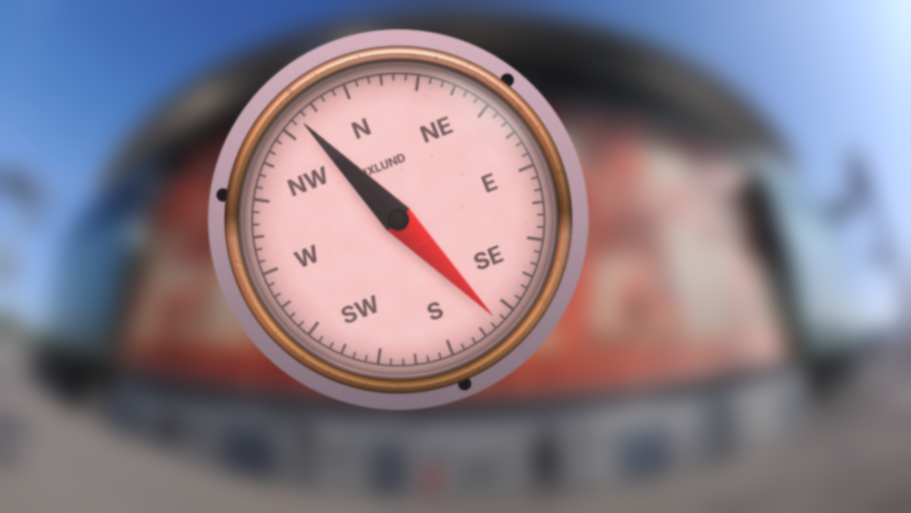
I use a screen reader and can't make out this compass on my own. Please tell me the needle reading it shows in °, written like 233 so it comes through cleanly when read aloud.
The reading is 157.5
